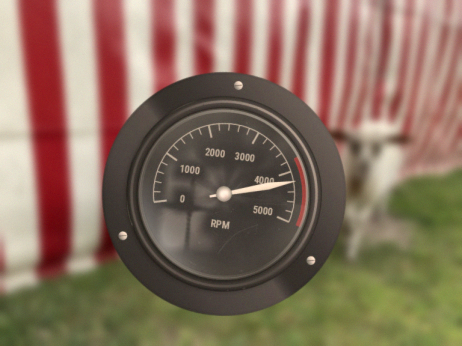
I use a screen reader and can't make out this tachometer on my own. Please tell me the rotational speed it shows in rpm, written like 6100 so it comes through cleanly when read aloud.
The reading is 4200
